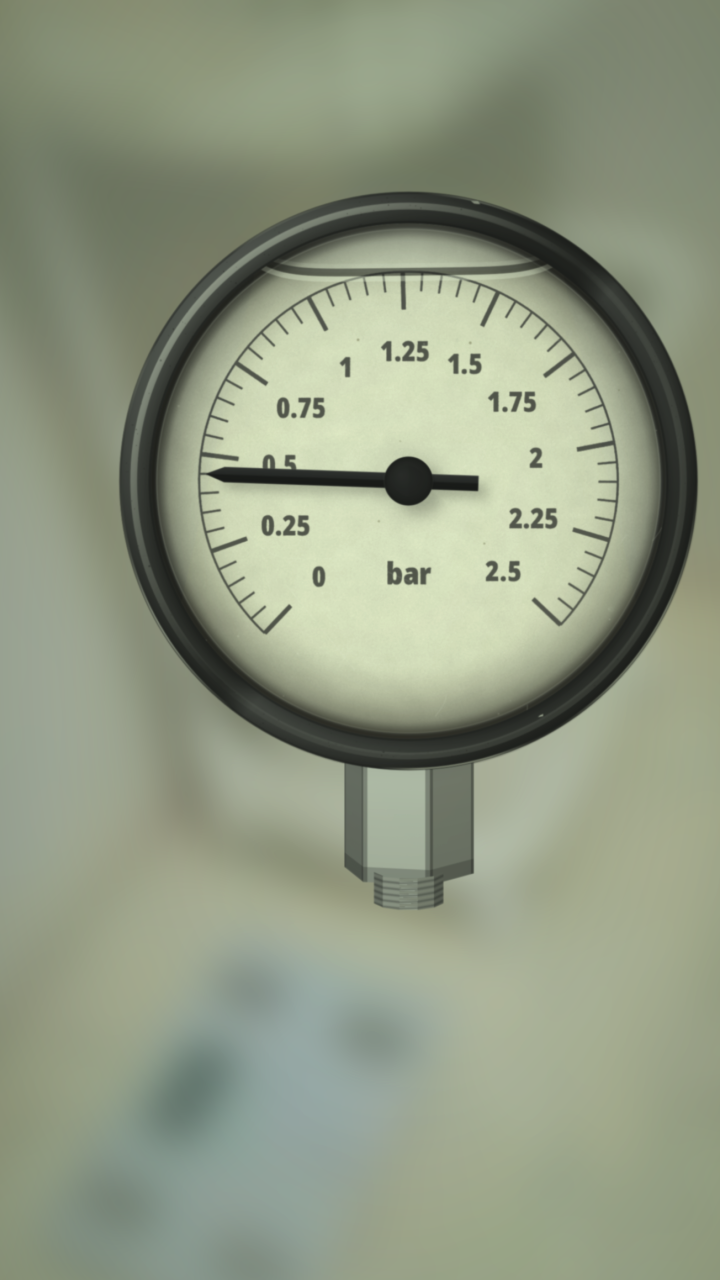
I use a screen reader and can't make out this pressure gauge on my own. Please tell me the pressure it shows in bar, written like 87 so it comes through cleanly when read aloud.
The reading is 0.45
